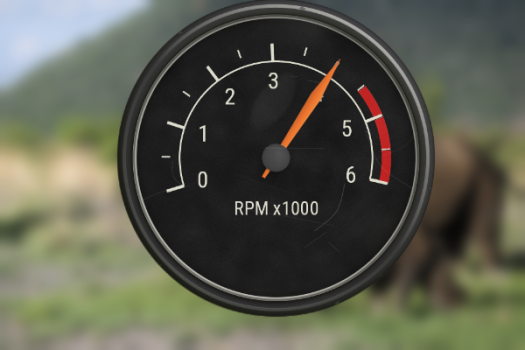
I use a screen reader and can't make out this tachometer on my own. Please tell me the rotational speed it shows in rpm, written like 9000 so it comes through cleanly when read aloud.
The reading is 4000
